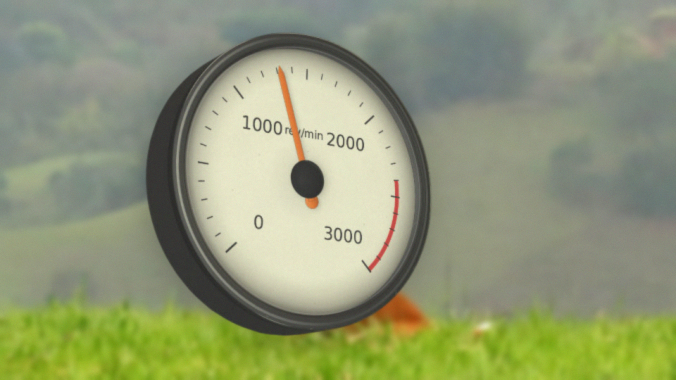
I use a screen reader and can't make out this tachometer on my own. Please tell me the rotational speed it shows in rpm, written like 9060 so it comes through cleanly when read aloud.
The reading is 1300
